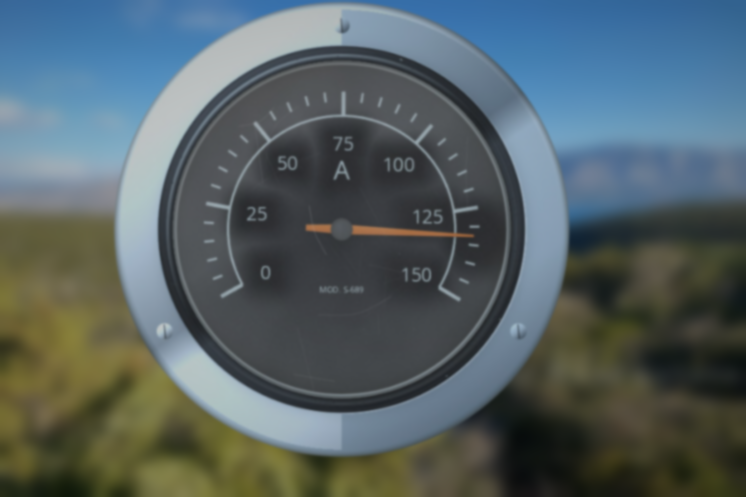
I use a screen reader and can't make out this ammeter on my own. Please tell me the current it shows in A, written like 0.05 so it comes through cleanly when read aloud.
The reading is 132.5
